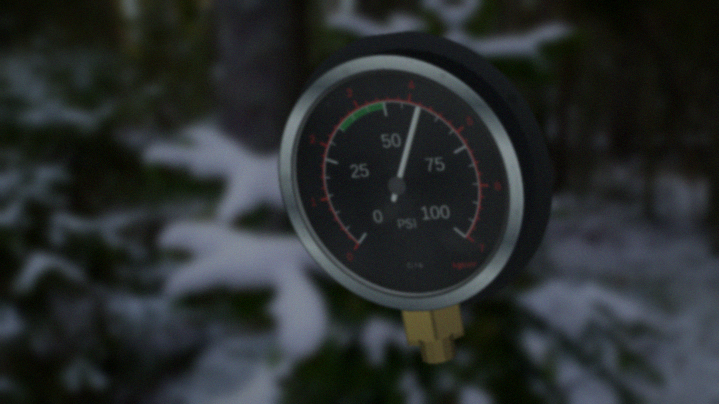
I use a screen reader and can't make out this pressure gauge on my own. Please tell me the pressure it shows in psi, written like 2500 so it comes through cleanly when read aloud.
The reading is 60
